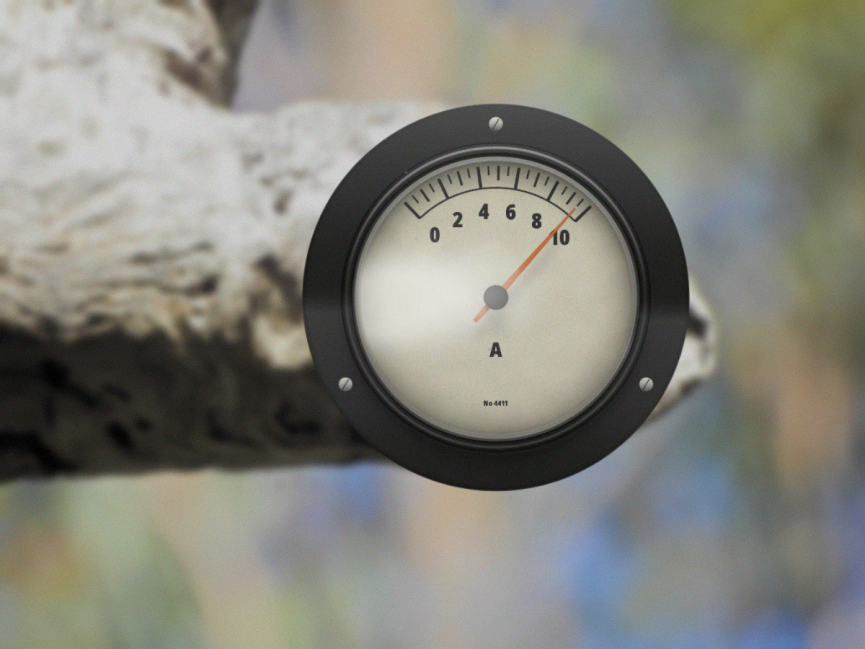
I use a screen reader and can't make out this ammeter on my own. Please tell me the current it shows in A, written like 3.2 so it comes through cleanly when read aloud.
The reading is 9.5
